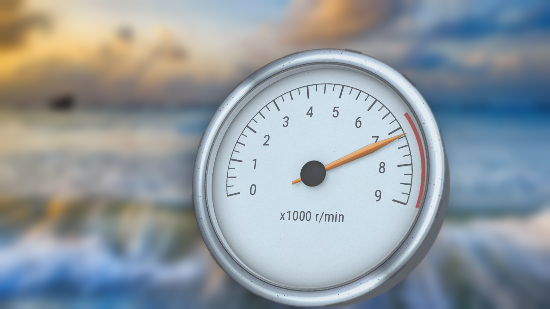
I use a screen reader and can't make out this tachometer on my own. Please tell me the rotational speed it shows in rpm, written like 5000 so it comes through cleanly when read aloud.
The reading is 7250
